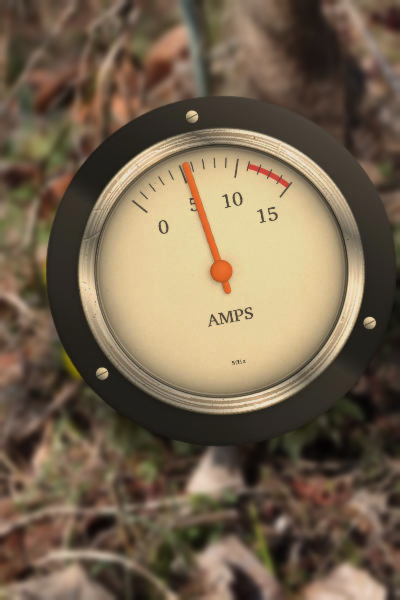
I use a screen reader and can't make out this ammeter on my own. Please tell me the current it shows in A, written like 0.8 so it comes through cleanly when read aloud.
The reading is 5.5
